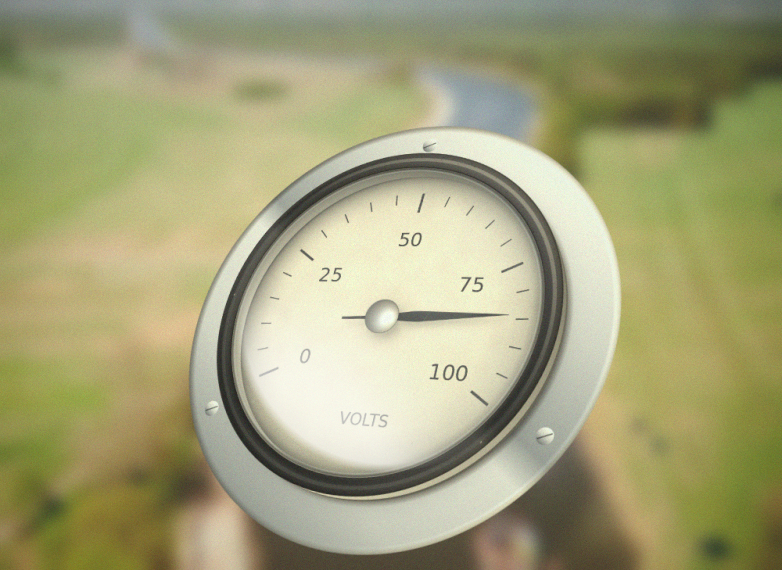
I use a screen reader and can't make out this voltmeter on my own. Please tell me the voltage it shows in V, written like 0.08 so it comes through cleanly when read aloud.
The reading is 85
